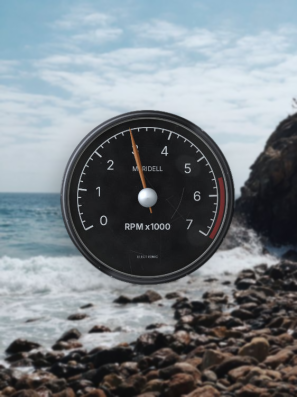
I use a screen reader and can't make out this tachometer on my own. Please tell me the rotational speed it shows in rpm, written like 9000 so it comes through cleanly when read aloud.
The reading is 3000
